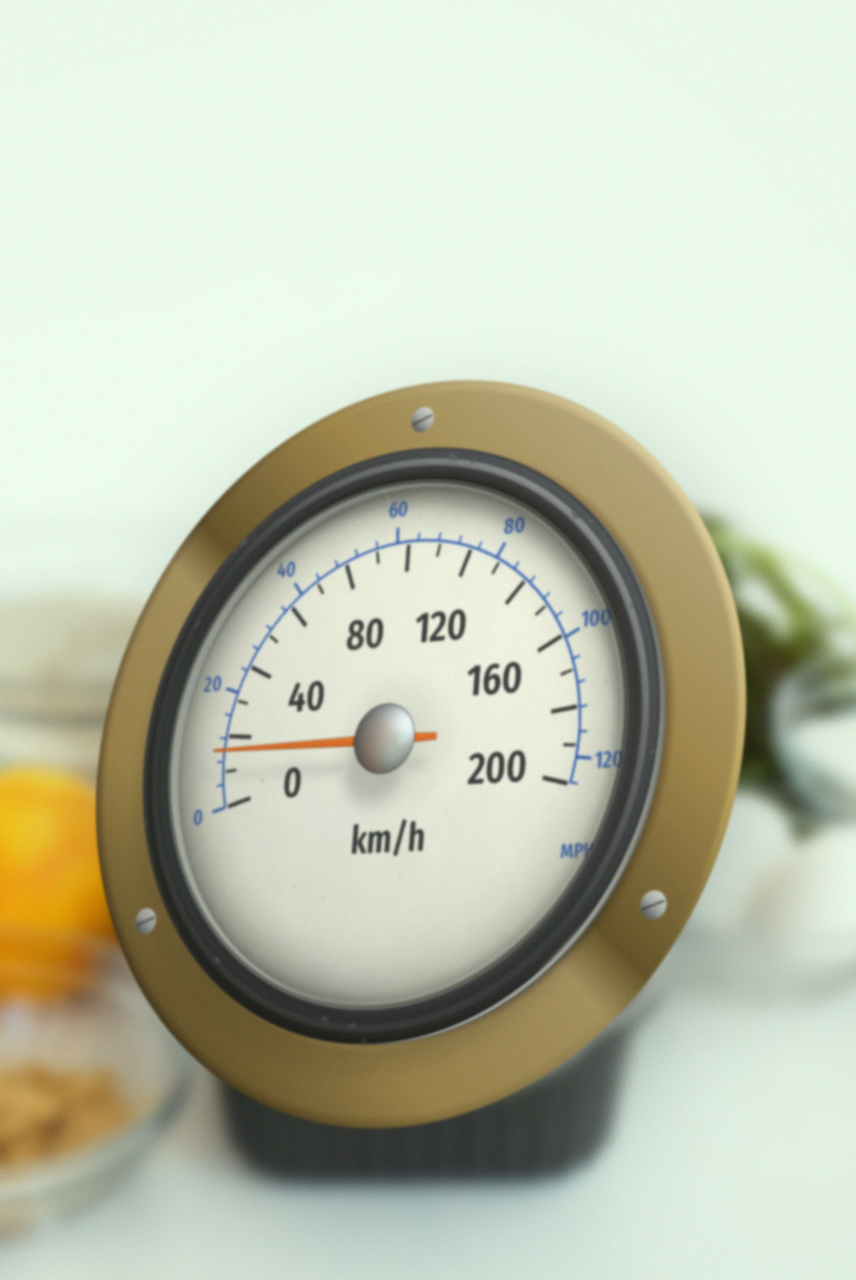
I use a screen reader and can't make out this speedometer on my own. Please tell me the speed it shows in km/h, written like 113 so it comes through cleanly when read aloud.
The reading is 15
